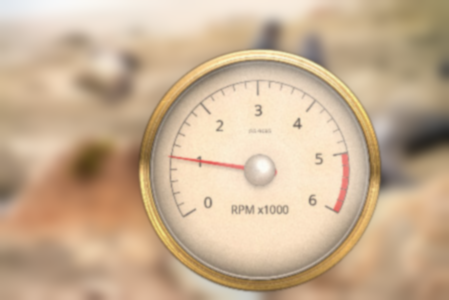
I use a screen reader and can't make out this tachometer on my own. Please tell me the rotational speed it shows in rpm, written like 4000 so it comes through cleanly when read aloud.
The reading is 1000
